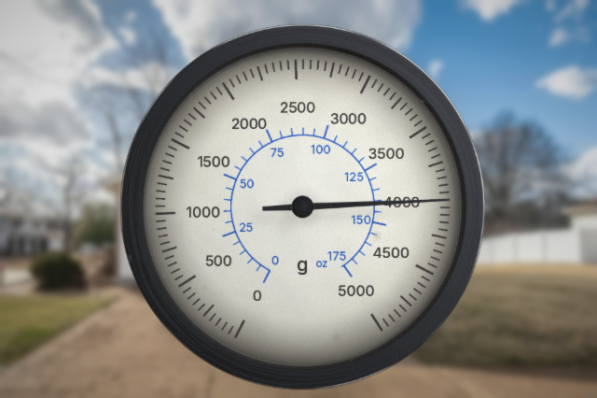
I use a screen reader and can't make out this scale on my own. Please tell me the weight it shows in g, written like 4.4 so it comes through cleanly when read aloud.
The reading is 4000
